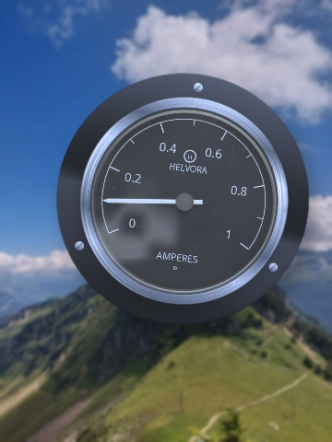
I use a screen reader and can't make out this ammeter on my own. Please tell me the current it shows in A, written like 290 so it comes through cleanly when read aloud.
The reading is 0.1
